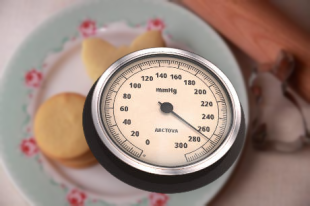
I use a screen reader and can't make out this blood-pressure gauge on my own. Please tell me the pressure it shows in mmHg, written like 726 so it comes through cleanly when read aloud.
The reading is 270
